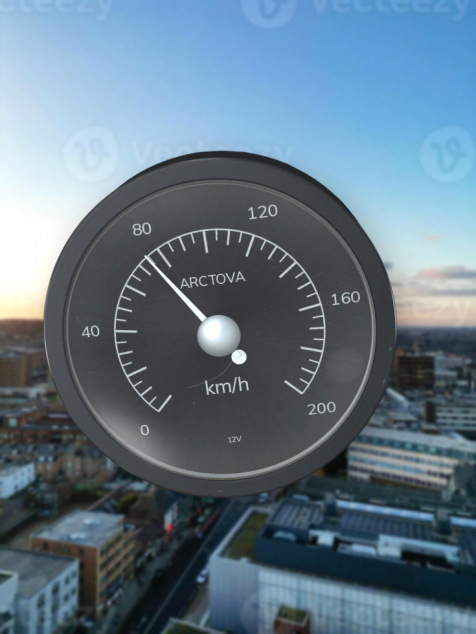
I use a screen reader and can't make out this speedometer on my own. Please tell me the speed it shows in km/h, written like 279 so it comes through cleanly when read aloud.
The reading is 75
